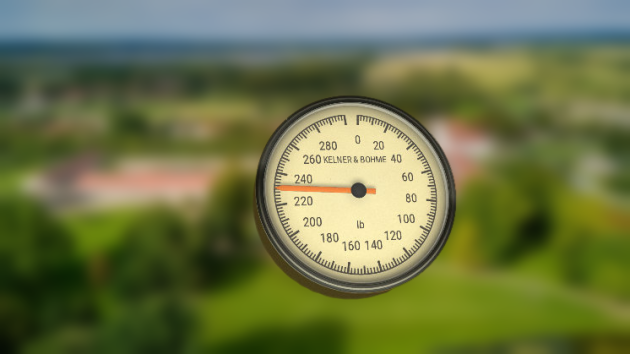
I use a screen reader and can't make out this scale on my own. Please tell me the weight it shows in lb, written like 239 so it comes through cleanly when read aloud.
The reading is 230
